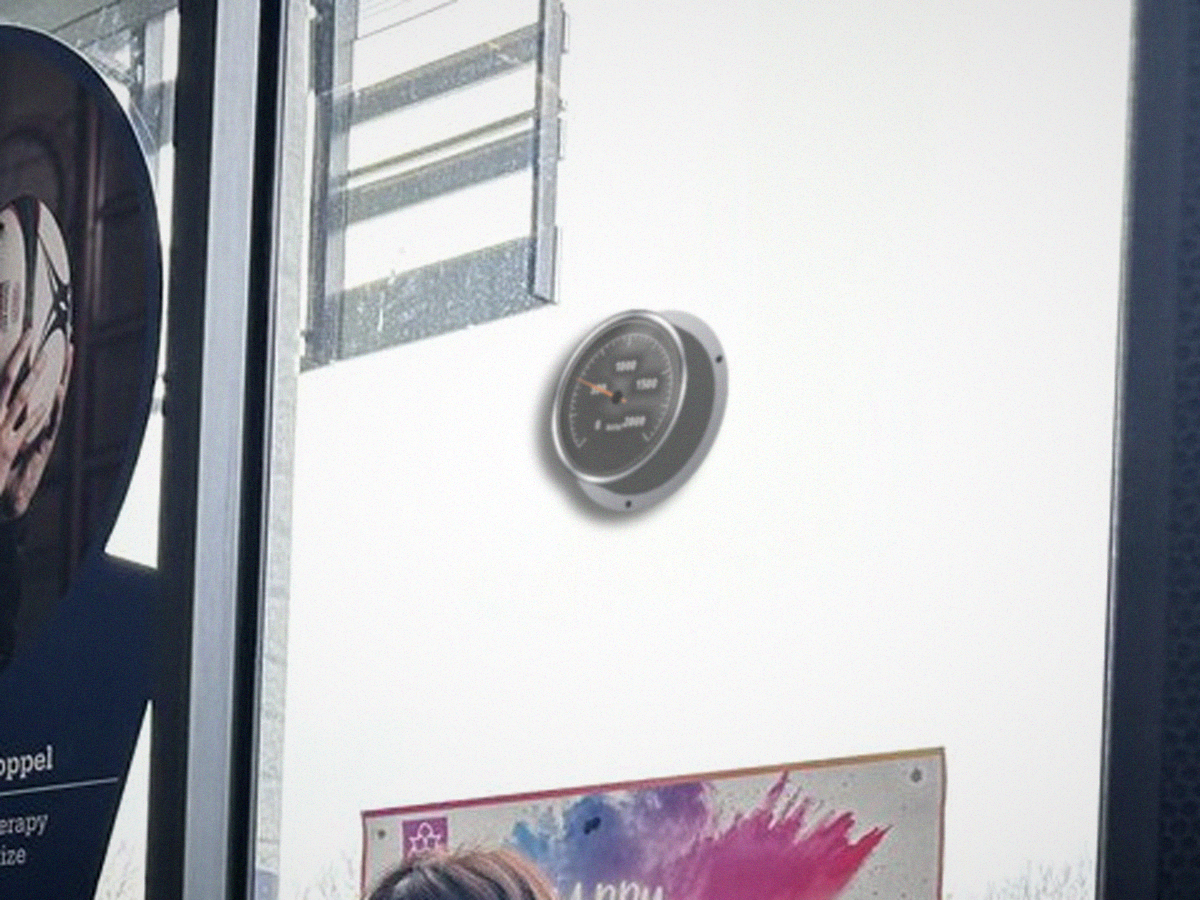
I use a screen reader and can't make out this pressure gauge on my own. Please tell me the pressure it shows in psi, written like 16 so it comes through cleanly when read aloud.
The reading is 500
